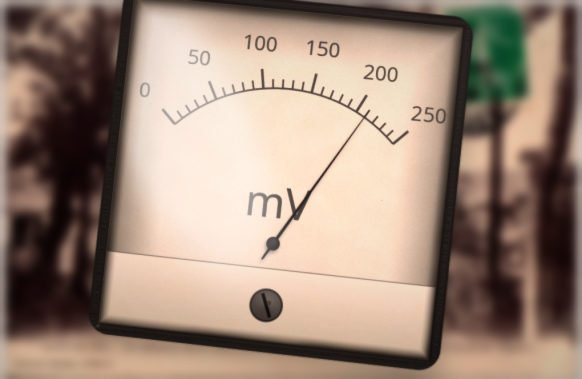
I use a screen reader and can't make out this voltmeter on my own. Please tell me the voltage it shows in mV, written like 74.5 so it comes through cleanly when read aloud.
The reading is 210
